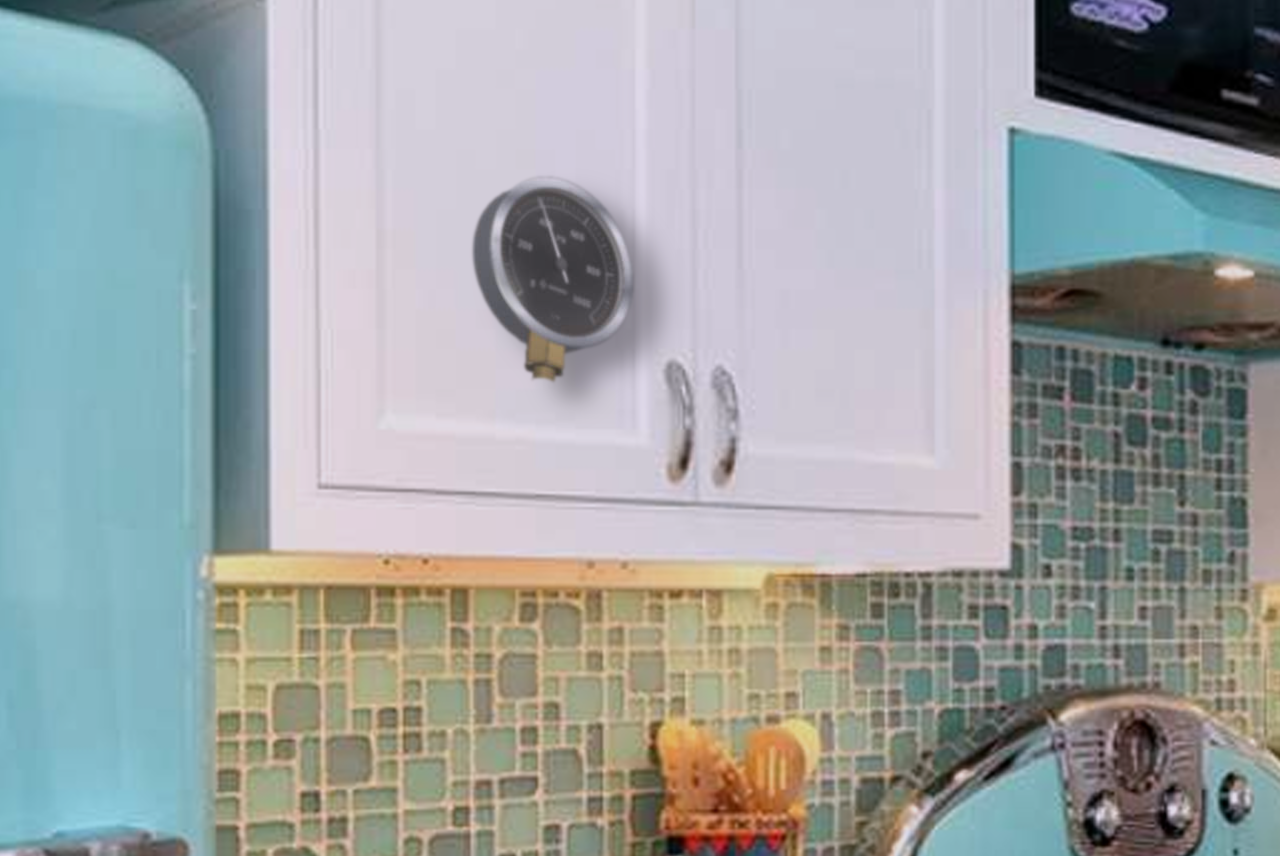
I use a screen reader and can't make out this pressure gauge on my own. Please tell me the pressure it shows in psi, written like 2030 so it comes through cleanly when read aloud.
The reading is 400
